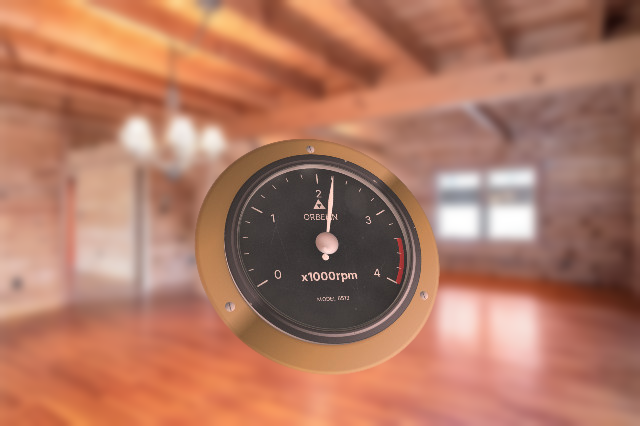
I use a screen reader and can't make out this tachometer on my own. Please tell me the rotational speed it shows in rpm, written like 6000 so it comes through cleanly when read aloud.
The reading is 2200
